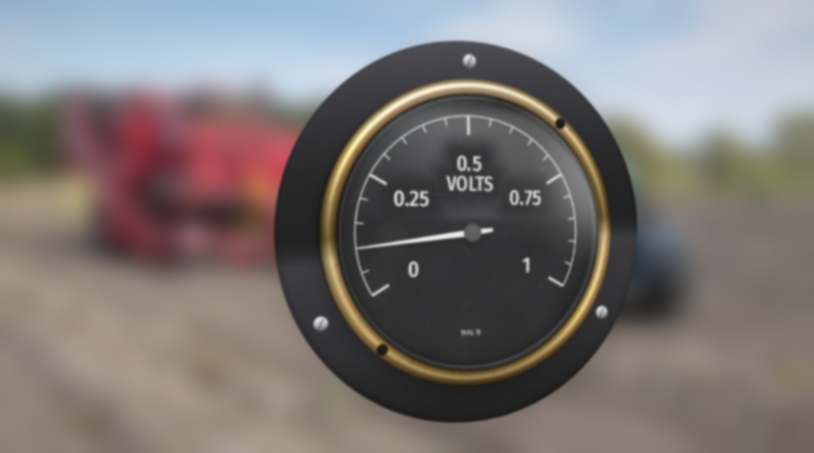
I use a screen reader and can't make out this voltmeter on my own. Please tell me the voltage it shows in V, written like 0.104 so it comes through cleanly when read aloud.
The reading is 0.1
